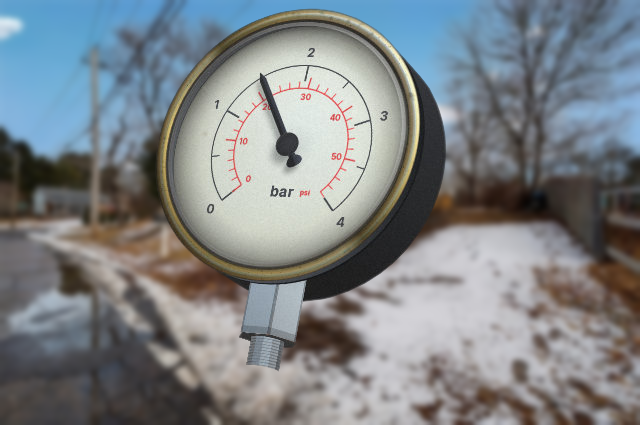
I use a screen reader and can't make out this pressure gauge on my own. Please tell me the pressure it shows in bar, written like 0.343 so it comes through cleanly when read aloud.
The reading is 1.5
